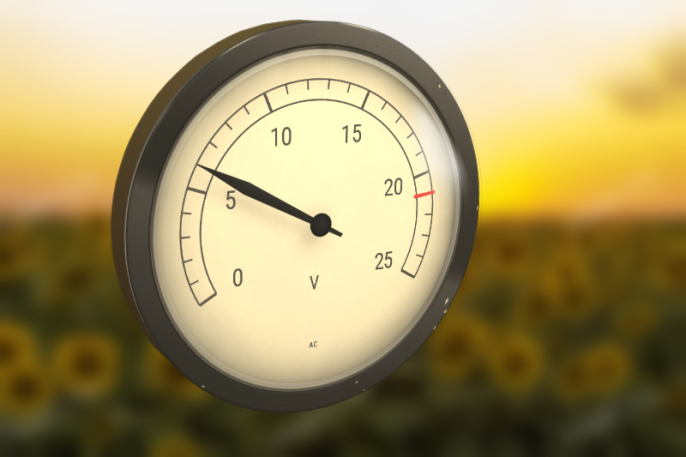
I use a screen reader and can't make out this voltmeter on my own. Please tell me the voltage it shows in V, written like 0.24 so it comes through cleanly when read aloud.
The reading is 6
